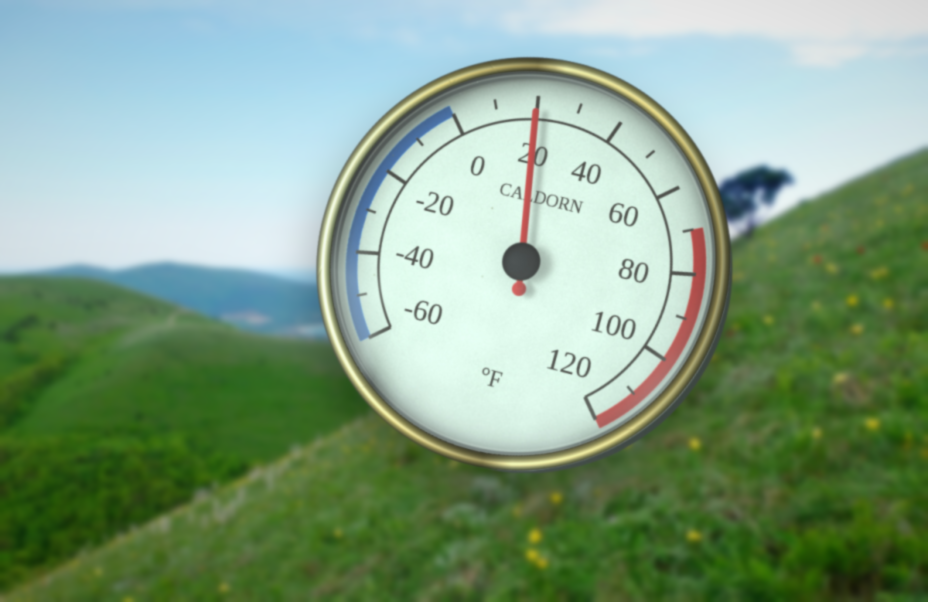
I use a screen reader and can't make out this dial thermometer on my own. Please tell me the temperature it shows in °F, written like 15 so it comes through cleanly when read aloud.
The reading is 20
